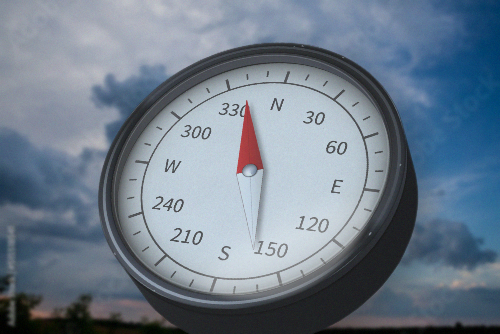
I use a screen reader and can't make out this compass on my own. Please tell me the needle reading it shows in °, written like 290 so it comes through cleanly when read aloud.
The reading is 340
